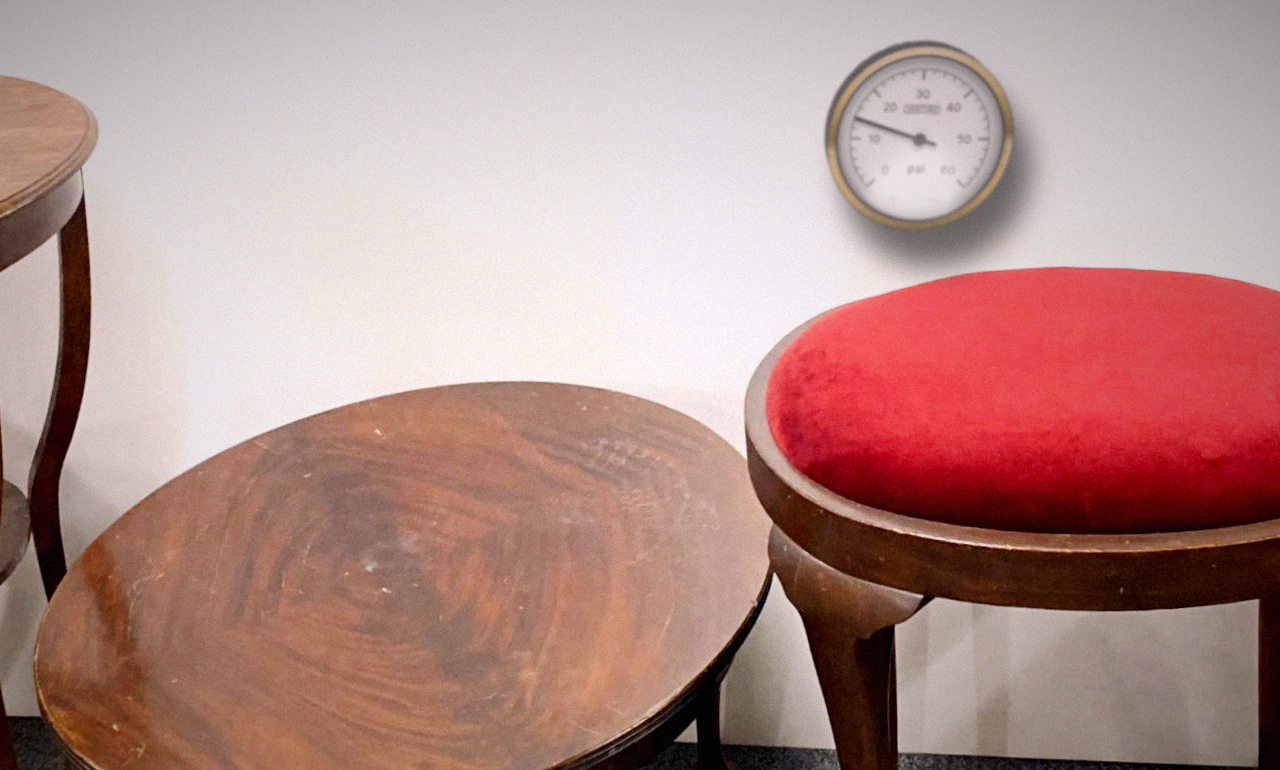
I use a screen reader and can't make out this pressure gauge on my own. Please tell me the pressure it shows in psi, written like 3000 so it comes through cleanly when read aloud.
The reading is 14
